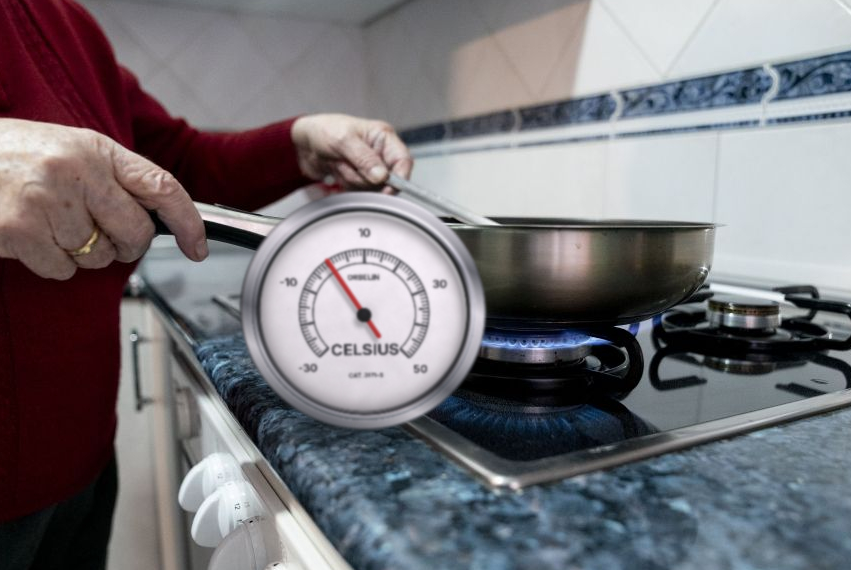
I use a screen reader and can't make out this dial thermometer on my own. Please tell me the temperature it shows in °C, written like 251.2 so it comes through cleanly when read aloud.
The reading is 0
